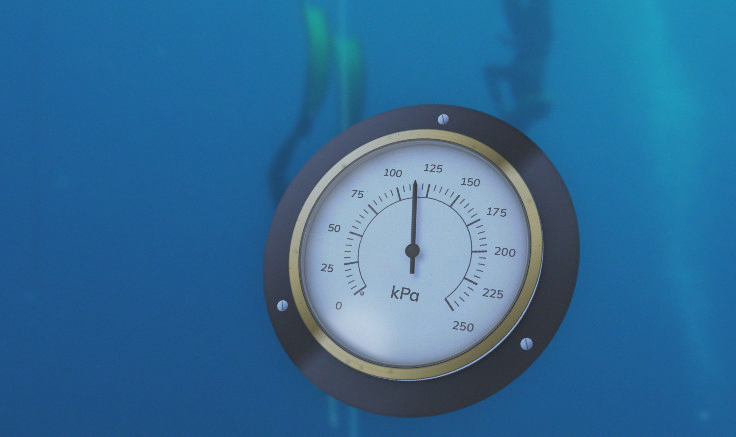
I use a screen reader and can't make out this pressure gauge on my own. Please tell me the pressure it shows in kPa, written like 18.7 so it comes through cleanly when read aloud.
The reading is 115
